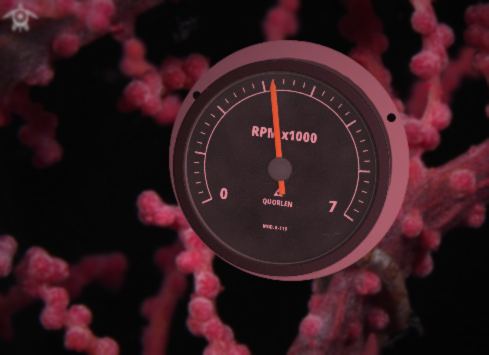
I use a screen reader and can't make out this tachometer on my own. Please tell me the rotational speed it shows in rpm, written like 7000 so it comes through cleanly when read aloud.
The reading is 3200
